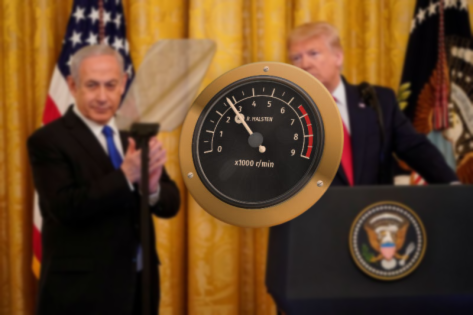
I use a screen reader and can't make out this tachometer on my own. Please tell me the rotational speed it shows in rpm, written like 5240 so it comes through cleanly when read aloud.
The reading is 2750
